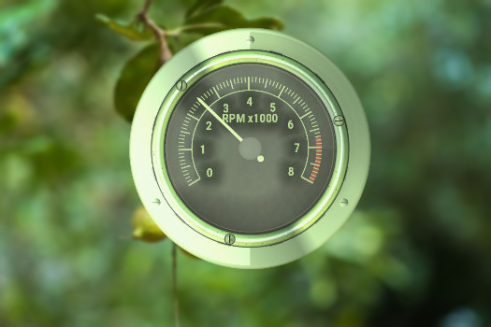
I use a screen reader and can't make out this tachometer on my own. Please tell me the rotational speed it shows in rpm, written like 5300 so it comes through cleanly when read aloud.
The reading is 2500
